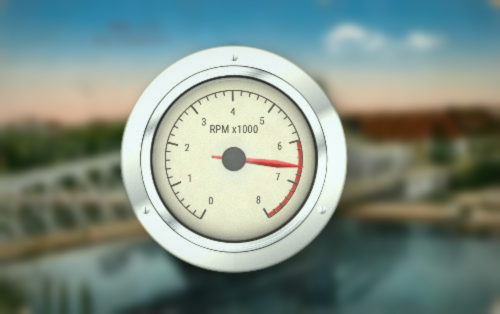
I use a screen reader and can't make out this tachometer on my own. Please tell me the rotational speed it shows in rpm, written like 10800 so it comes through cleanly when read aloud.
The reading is 6600
